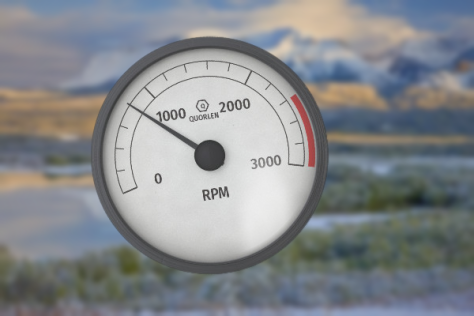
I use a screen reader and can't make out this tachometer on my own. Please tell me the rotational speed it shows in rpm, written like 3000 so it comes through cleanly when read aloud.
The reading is 800
